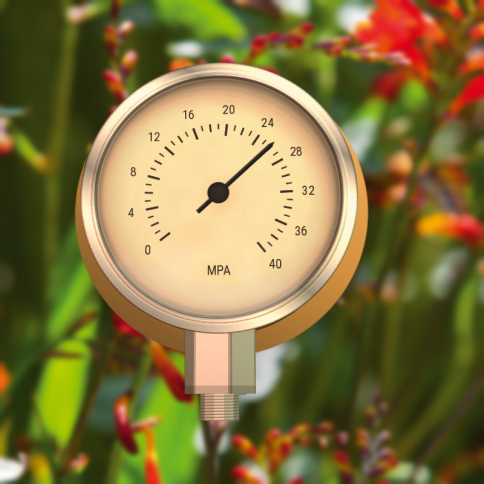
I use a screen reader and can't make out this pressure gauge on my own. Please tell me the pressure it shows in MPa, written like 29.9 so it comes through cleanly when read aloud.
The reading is 26
